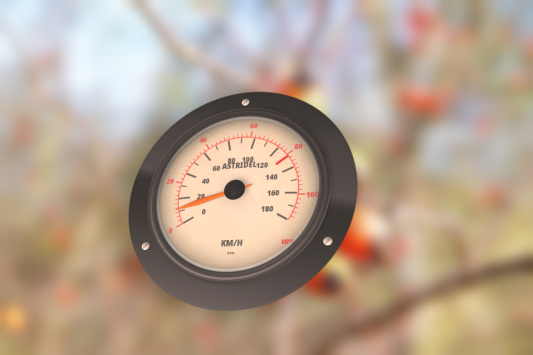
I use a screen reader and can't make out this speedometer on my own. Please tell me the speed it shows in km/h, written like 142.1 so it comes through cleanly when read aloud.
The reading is 10
